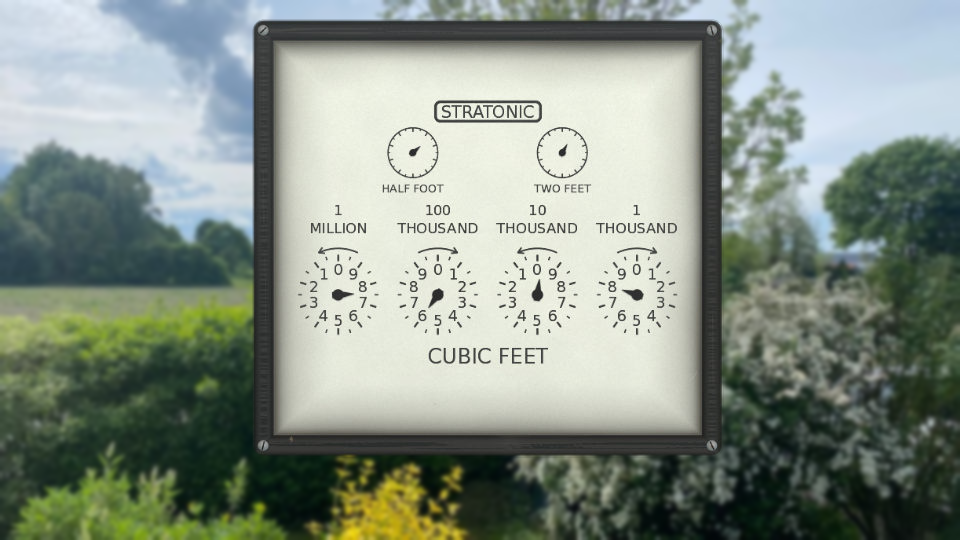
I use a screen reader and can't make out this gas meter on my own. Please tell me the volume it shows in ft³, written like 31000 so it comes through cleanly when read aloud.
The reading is 759800
